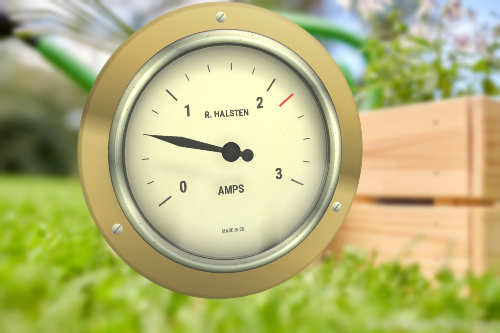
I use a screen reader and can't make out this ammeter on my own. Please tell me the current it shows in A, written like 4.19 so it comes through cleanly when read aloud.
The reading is 0.6
